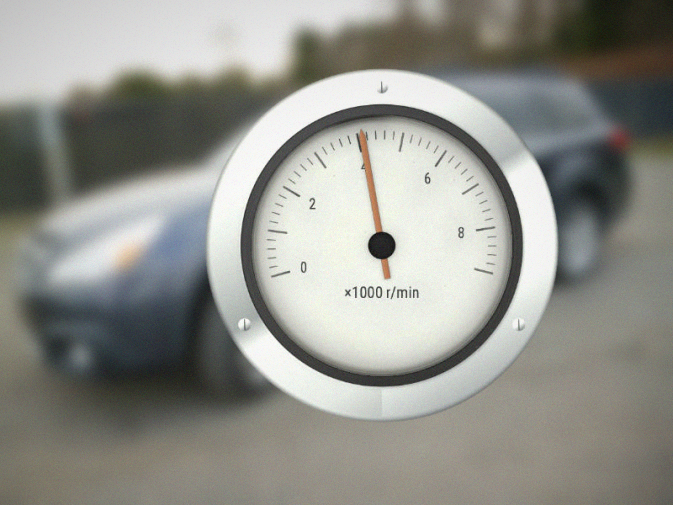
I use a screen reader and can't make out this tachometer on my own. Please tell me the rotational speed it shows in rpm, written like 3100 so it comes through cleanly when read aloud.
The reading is 4100
